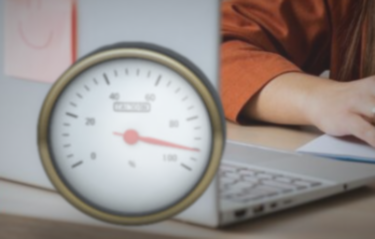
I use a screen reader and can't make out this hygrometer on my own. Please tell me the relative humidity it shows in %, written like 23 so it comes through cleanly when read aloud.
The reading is 92
